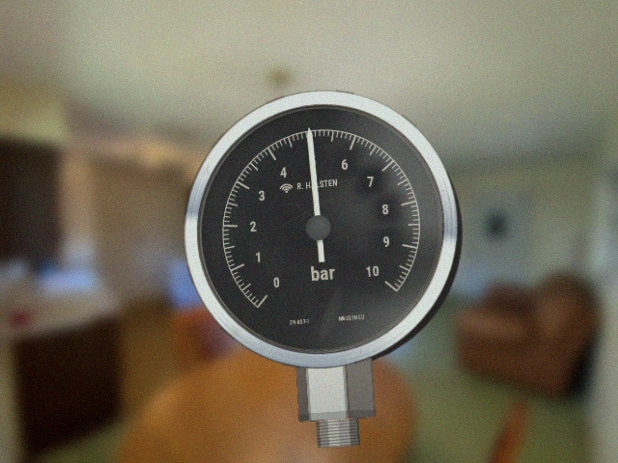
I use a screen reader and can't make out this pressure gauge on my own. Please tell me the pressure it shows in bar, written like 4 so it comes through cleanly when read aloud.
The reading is 5
